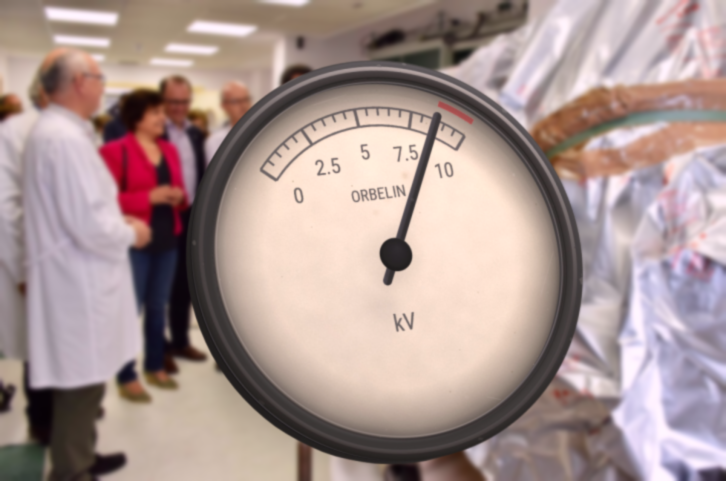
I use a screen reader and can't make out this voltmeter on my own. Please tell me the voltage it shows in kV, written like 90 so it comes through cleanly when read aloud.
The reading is 8.5
